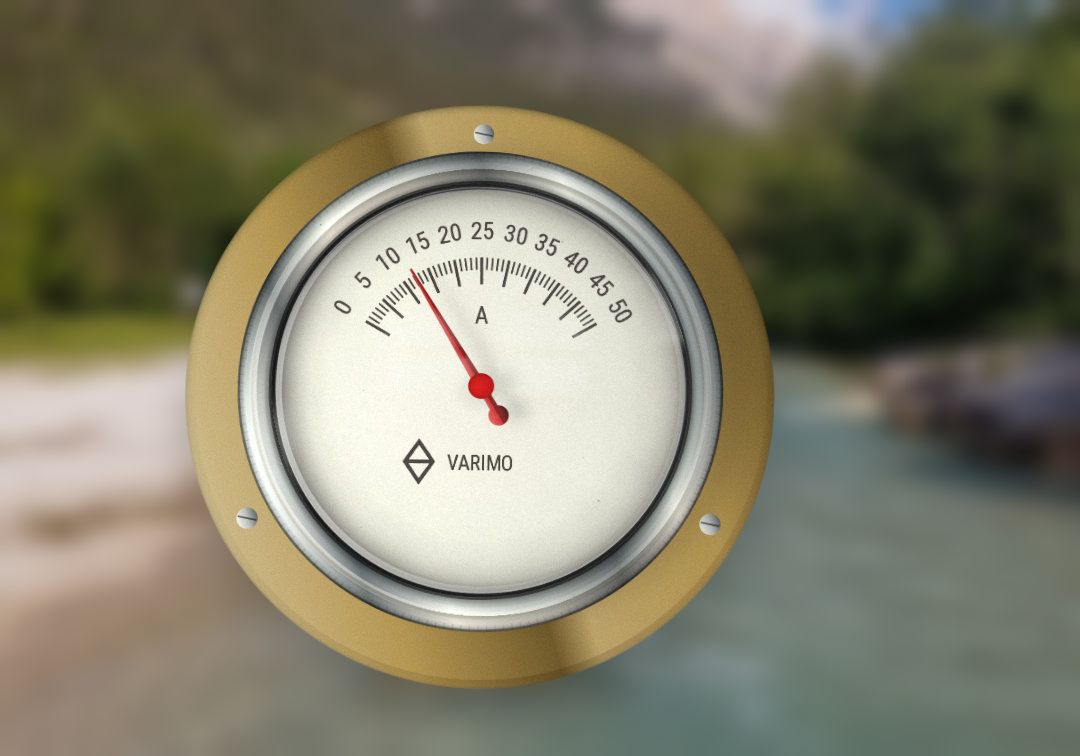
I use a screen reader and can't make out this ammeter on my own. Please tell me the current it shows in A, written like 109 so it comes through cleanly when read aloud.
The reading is 12
